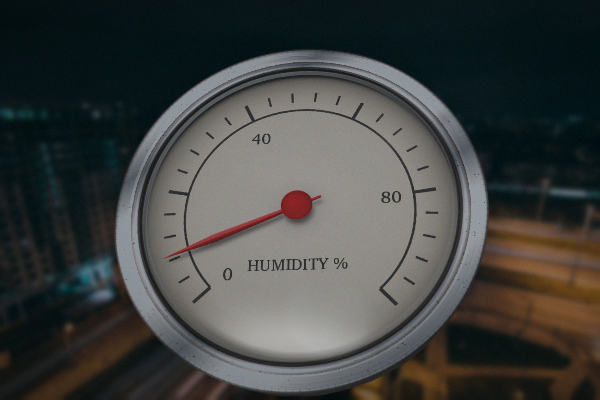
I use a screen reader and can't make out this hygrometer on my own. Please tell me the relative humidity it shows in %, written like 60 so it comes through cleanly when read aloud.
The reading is 8
